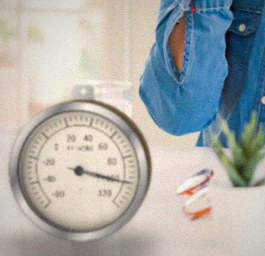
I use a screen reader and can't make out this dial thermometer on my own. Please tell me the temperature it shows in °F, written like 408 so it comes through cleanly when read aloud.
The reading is 100
